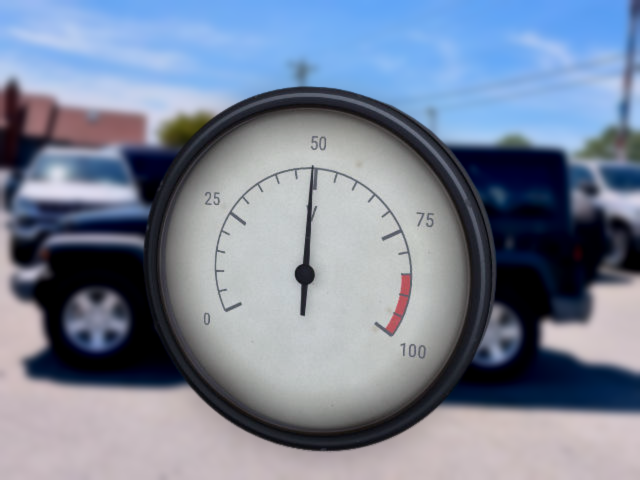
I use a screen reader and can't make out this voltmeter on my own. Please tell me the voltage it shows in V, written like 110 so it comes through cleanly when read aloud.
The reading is 50
